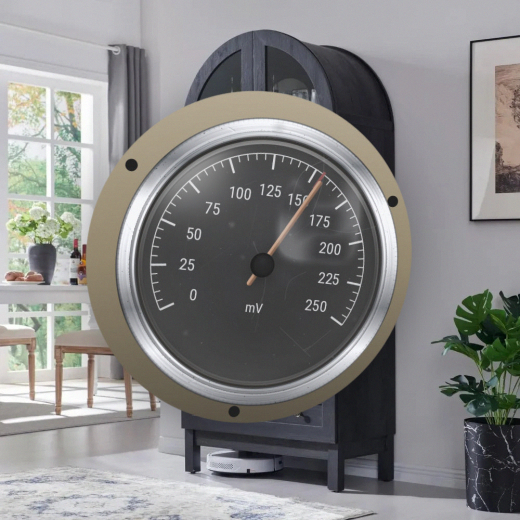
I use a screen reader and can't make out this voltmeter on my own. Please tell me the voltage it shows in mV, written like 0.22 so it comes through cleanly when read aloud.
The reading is 155
